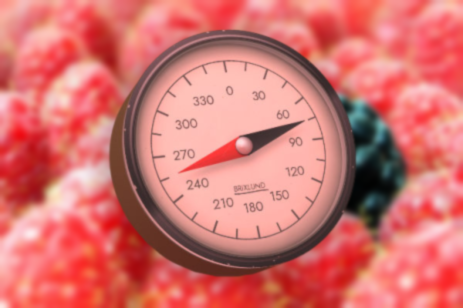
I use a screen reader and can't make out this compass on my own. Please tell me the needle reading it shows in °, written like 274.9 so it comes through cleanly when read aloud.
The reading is 255
